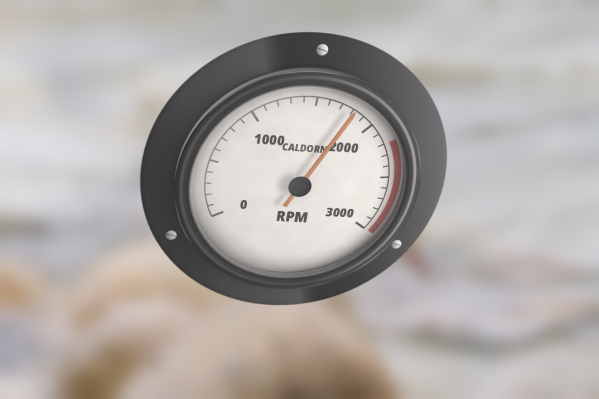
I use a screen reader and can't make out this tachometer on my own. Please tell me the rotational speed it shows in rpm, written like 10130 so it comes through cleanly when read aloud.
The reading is 1800
